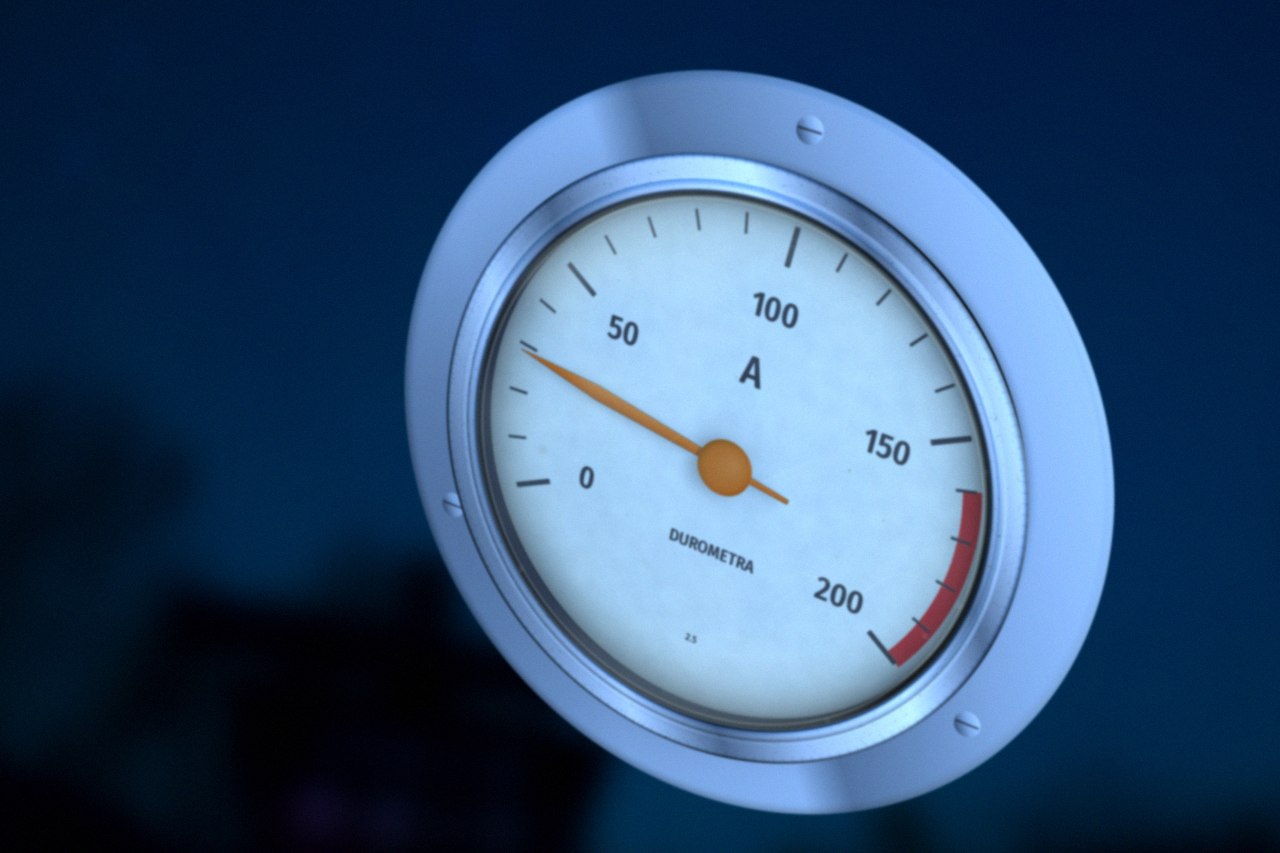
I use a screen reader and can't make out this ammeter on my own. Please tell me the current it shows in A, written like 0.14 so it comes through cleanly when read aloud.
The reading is 30
